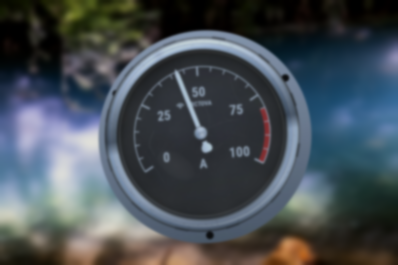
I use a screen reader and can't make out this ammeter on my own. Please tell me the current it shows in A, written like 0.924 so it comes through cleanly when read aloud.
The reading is 42.5
